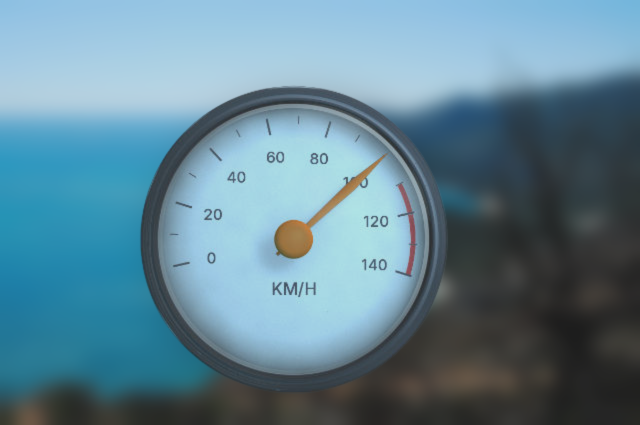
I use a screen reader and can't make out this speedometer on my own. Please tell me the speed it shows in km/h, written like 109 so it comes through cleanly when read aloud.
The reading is 100
